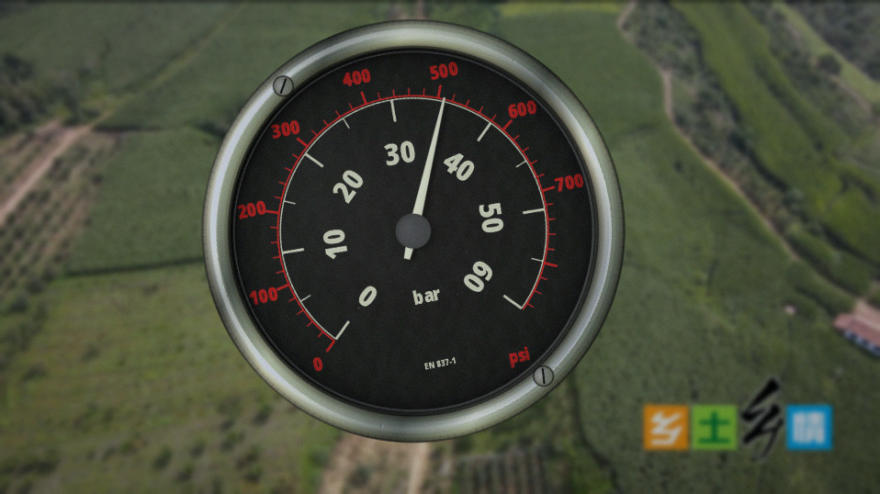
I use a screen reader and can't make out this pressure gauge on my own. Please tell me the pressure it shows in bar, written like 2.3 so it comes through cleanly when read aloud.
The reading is 35
